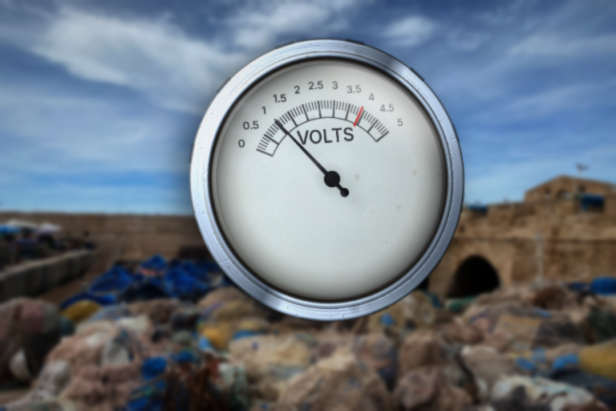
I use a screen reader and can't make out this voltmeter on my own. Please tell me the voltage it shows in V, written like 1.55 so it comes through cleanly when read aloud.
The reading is 1
